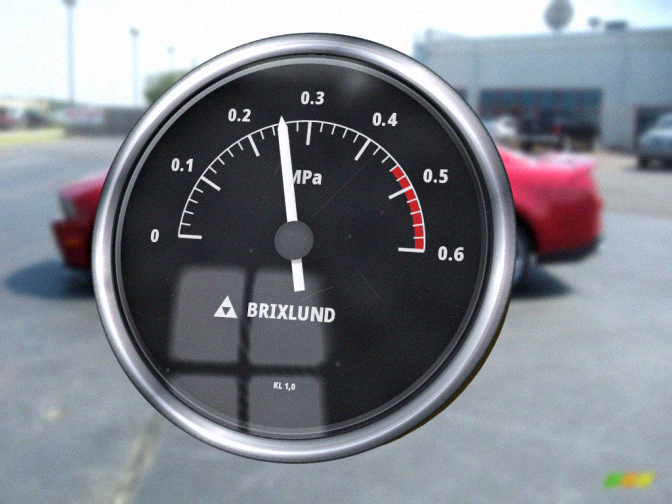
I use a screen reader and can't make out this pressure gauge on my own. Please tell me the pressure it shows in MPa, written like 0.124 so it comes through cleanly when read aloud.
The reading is 0.26
